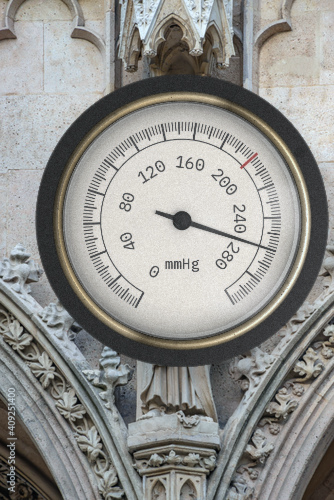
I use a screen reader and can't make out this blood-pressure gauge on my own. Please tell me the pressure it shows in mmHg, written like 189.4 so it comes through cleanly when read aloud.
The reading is 260
